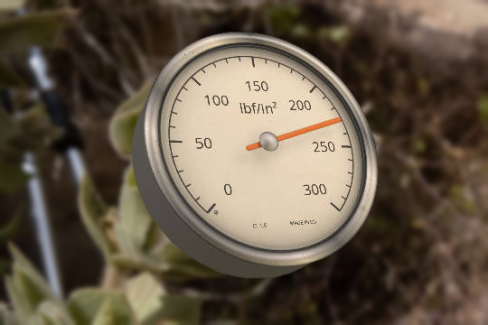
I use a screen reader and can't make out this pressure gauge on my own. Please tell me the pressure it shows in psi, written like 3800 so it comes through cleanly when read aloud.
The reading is 230
